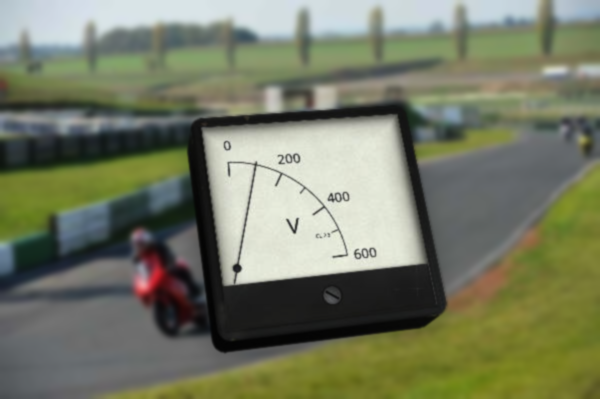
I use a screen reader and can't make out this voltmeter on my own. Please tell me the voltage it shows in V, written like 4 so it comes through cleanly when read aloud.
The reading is 100
